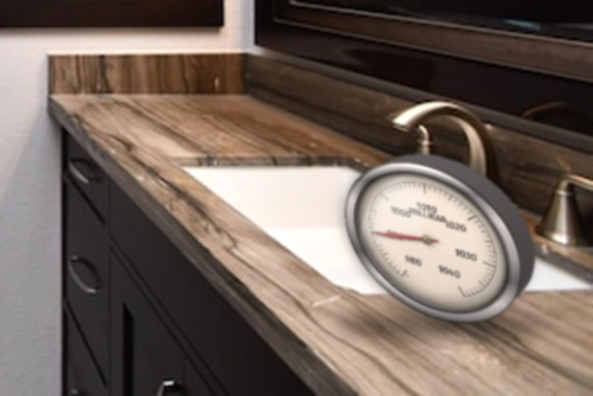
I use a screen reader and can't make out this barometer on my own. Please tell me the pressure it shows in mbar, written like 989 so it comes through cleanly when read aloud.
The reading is 990
